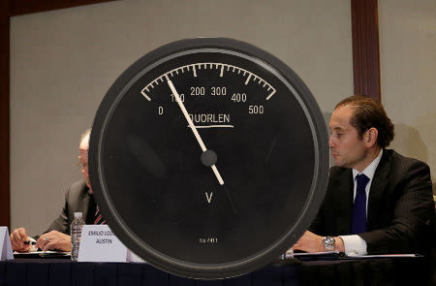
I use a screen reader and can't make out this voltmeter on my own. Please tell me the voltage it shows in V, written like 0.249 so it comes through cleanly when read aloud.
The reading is 100
